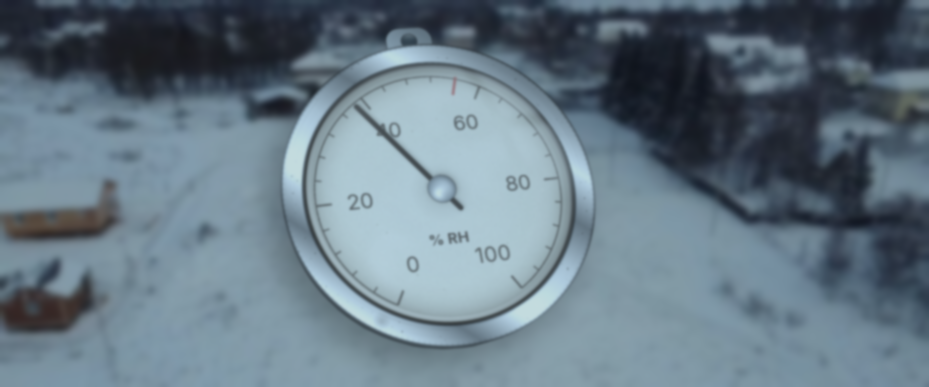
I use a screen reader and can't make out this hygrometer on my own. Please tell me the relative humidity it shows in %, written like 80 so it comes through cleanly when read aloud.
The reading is 38
